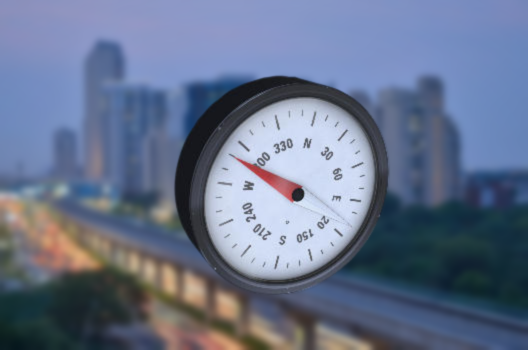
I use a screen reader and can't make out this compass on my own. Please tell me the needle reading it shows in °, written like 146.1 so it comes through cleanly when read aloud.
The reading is 290
